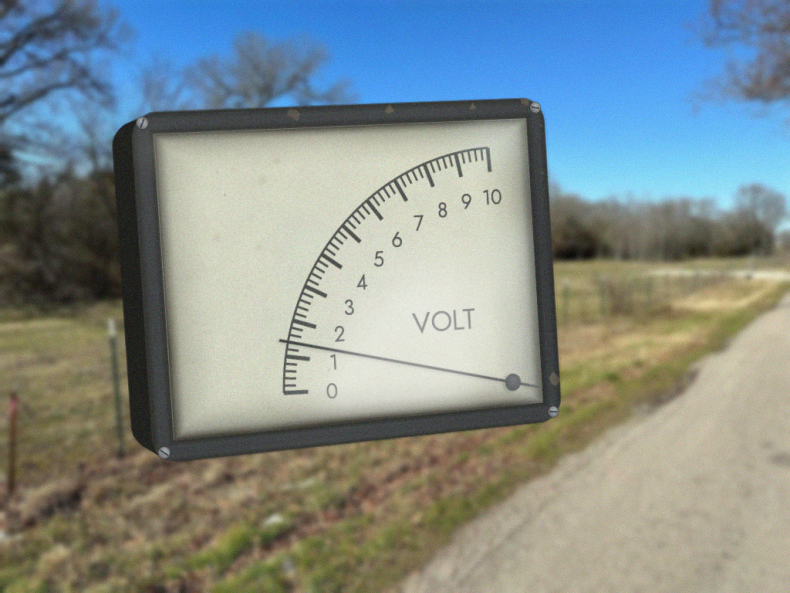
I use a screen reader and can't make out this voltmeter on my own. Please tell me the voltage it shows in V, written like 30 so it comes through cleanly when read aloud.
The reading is 1.4
